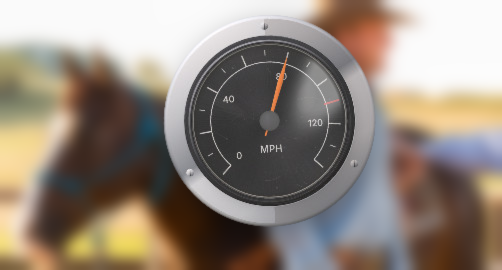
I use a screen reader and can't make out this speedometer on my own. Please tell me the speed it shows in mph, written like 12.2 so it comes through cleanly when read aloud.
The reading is 80
